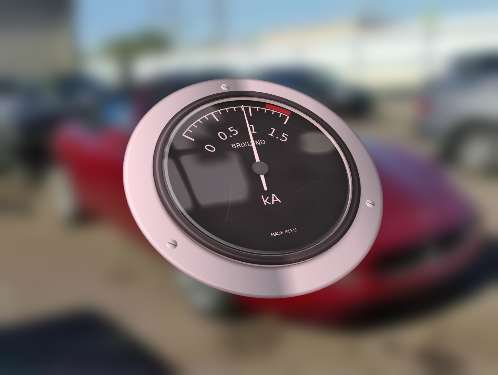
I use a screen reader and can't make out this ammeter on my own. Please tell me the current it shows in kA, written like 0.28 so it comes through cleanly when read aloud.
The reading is 0.9
